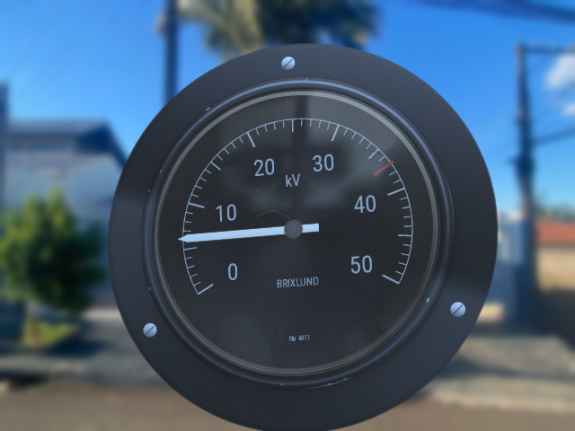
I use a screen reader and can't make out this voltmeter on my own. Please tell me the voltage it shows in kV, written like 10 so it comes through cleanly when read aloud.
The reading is 6
